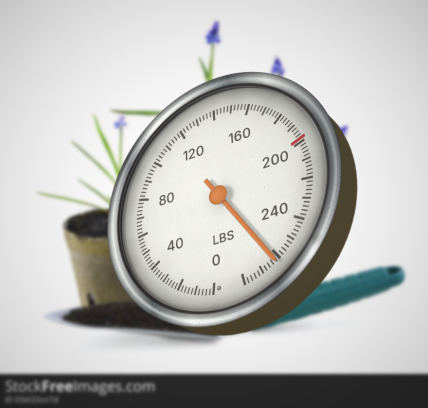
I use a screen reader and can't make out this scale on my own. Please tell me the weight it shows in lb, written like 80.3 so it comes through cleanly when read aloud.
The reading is 262
